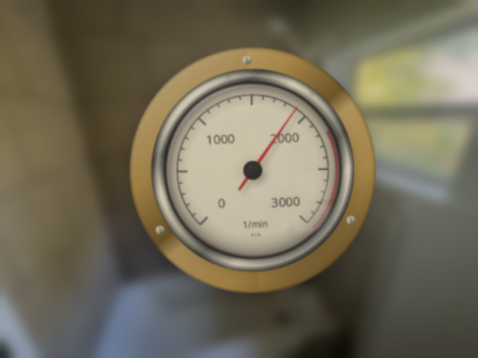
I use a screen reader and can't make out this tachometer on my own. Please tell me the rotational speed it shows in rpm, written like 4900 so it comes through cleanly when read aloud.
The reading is 1900
